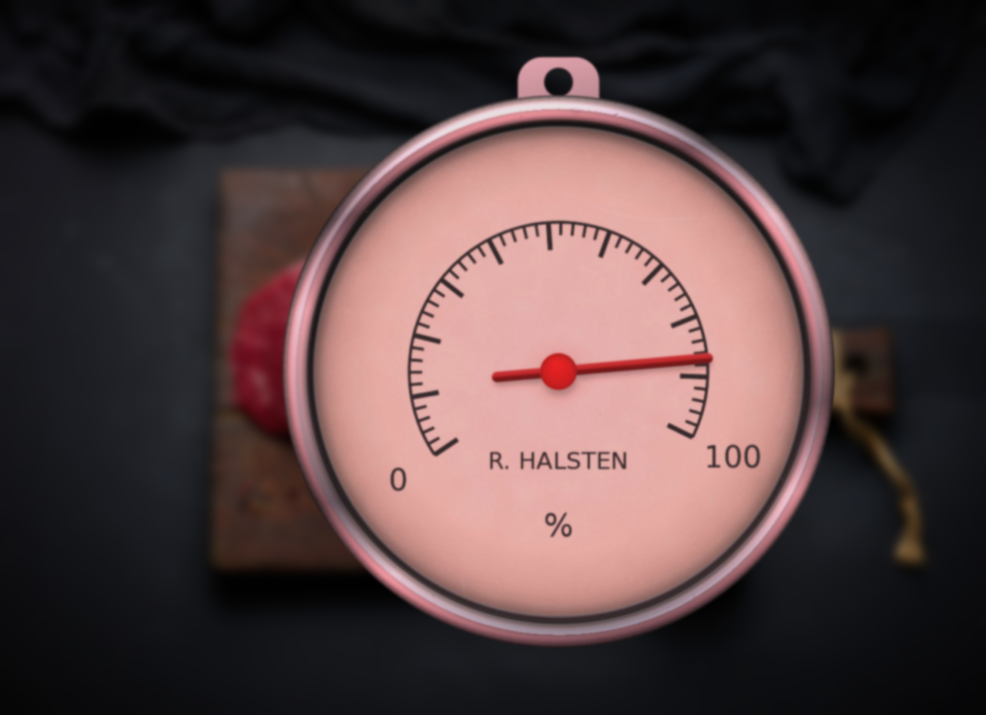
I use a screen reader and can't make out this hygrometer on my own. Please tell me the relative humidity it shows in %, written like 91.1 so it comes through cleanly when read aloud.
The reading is 87
